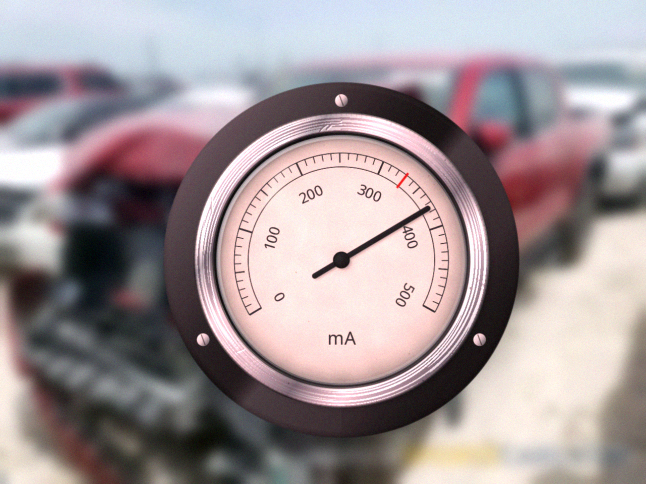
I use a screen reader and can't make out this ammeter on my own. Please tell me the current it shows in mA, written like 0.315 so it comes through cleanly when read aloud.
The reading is 375
